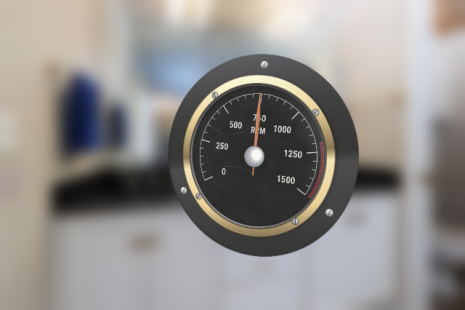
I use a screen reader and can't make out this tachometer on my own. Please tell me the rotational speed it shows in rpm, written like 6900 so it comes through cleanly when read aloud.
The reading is 750
